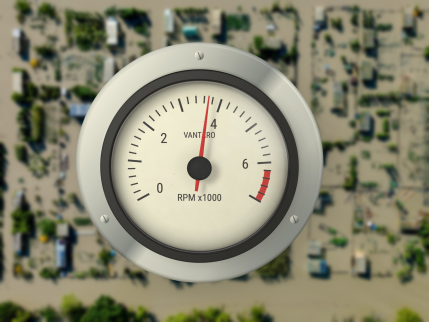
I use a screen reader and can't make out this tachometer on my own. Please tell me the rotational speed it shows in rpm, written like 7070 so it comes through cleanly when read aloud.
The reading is 3700
